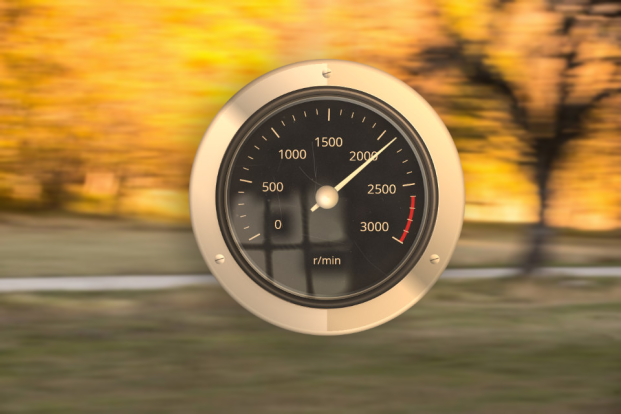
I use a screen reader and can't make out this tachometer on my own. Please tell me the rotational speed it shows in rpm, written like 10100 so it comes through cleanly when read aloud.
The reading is 2100
